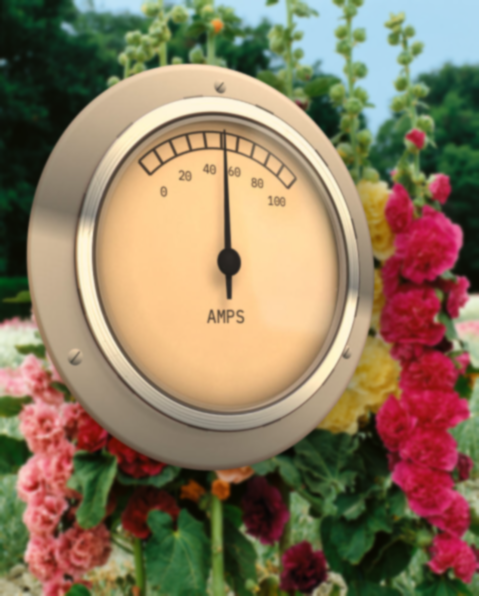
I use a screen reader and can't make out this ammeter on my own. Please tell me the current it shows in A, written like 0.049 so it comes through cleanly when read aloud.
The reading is 50
